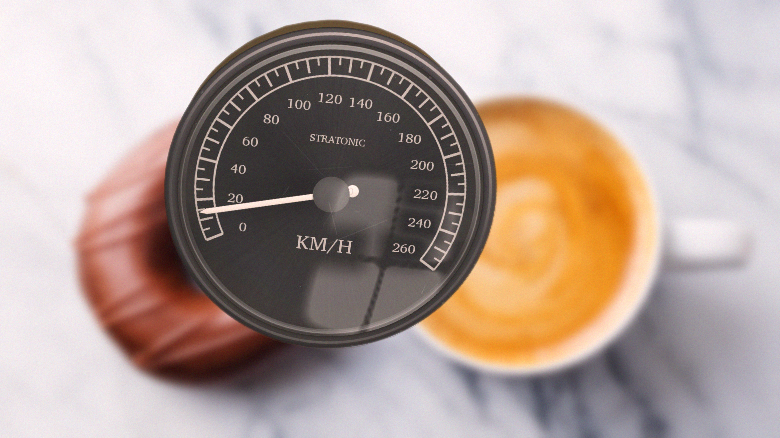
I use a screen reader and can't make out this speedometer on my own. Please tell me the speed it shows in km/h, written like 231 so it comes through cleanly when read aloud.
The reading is 15
